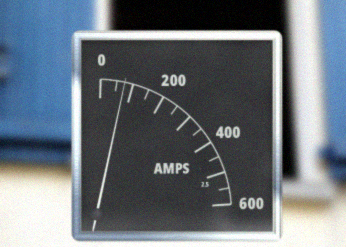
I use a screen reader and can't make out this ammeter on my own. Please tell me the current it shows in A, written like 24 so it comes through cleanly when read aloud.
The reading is 75
